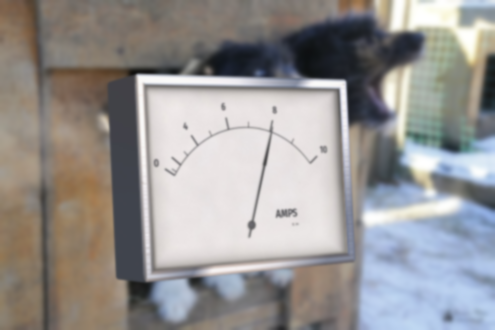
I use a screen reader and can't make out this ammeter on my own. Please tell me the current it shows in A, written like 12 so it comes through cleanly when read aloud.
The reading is 8
